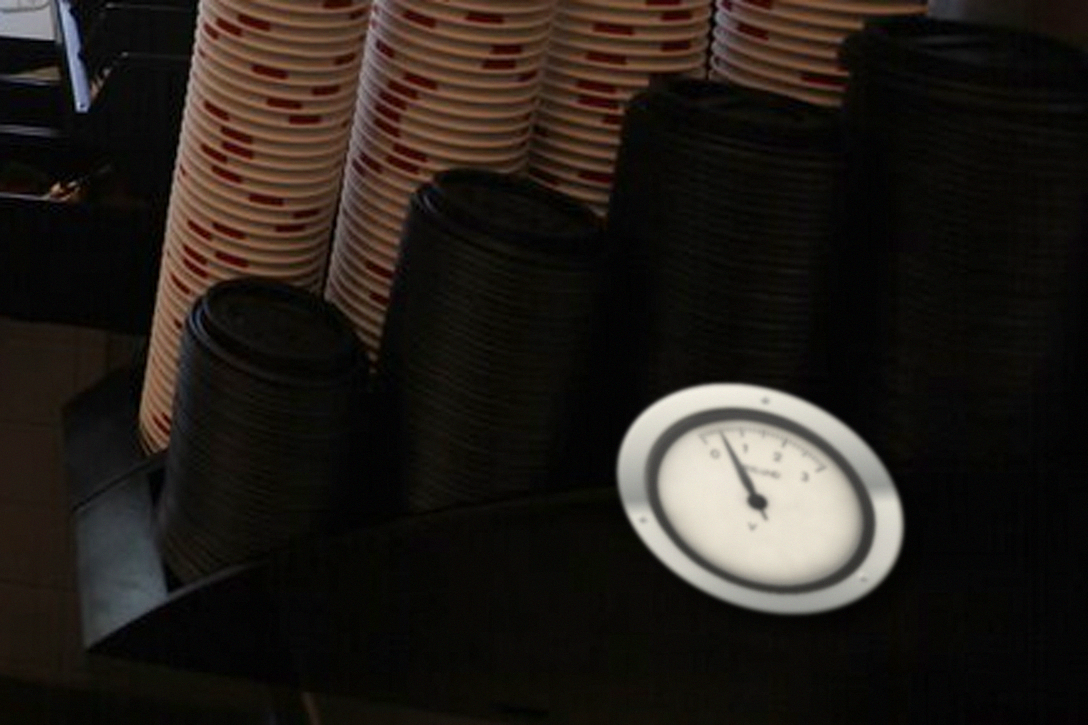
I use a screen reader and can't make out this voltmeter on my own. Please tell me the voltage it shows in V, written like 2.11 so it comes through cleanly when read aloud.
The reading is 0.5
